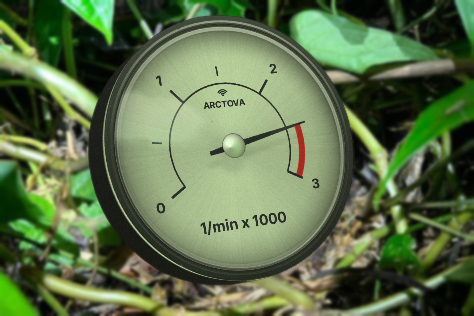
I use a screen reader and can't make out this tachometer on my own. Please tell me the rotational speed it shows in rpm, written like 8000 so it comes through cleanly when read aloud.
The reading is 2500
